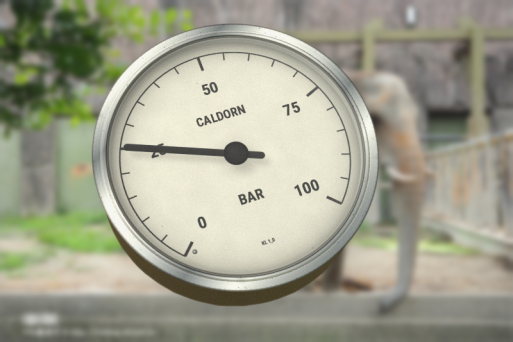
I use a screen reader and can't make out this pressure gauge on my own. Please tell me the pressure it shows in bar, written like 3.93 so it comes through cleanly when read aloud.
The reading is 25
